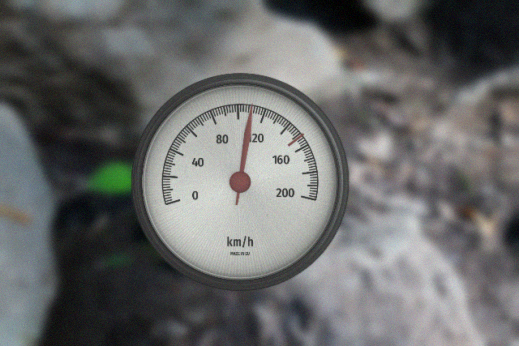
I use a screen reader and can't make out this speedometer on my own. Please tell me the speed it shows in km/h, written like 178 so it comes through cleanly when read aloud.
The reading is 110
